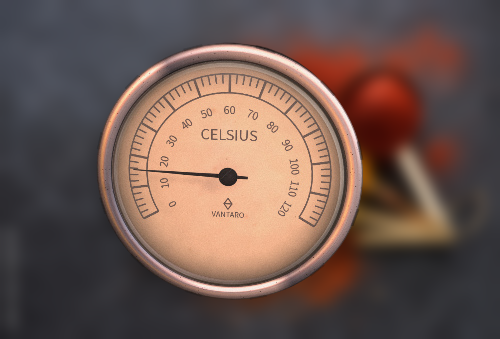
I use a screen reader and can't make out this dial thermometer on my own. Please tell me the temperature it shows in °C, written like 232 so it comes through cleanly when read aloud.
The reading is 16
